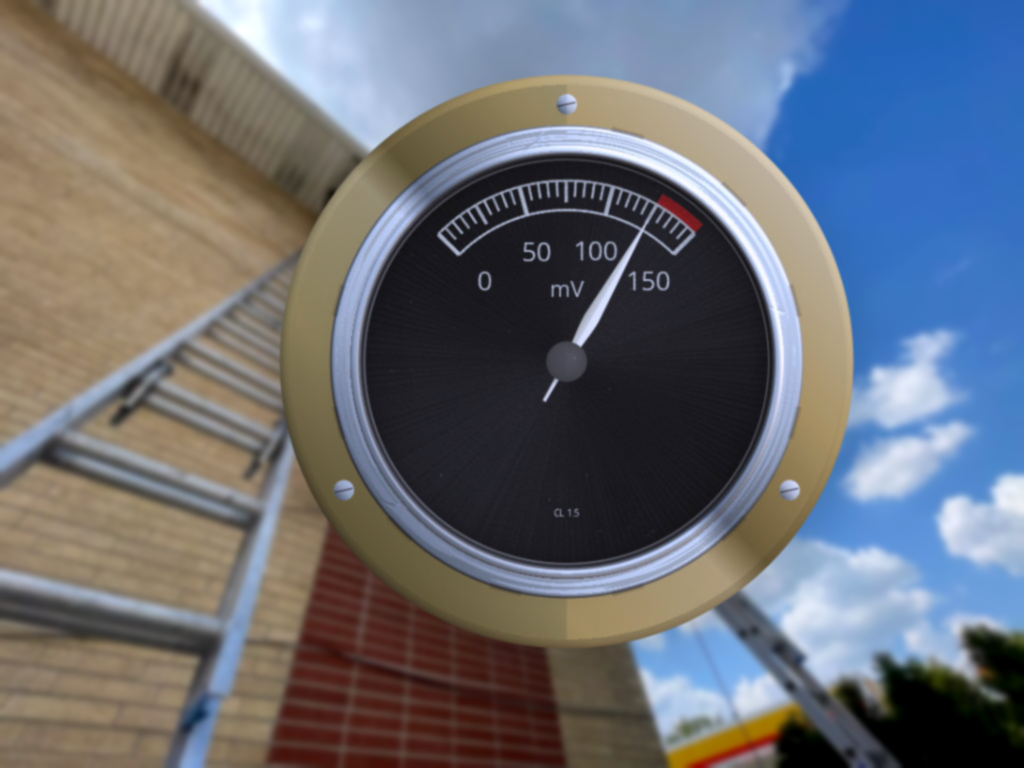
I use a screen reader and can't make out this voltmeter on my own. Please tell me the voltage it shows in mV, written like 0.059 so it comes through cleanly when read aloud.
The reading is 125
